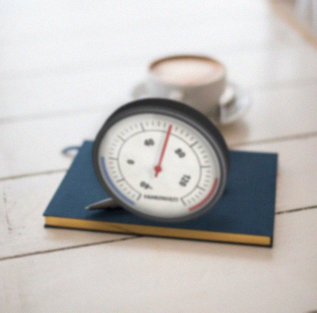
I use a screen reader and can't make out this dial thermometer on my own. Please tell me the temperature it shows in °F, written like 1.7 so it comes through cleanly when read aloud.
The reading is 60
